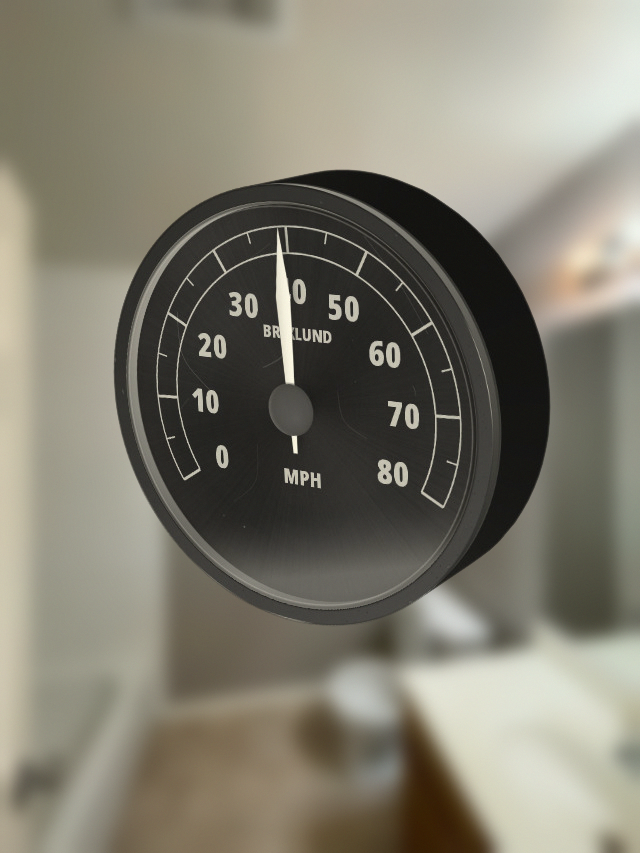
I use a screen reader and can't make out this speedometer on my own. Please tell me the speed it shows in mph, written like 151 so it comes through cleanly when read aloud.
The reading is 40
